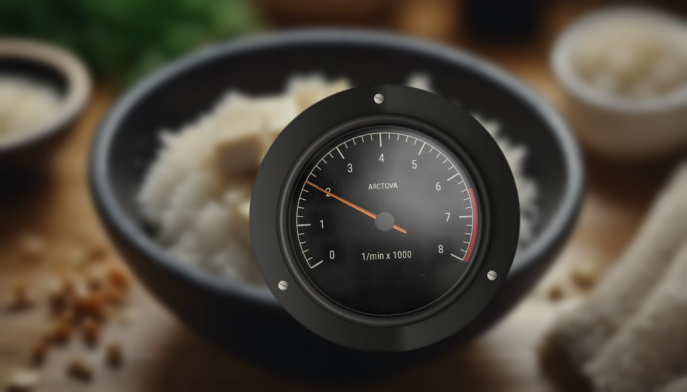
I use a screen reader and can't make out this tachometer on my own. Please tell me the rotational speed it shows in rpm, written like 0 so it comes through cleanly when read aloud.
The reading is 2000
